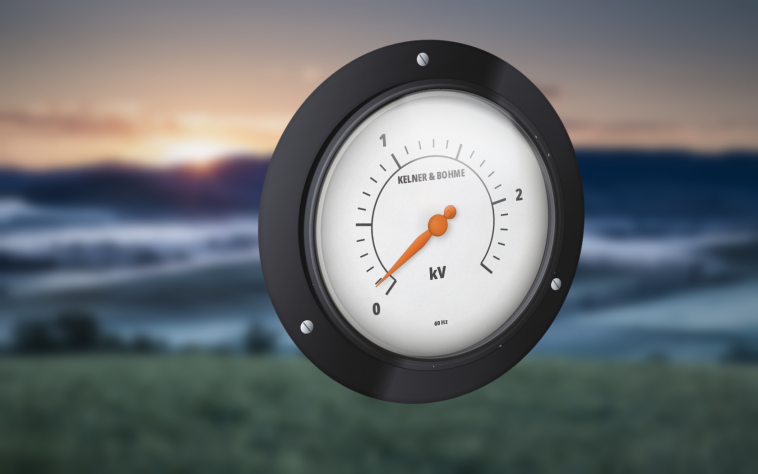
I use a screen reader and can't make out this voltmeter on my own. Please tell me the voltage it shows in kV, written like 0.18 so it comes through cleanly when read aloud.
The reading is 0.1
